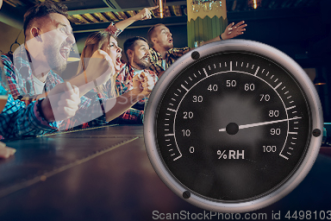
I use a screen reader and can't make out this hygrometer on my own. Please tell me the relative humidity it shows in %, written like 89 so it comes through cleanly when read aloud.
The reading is 84
